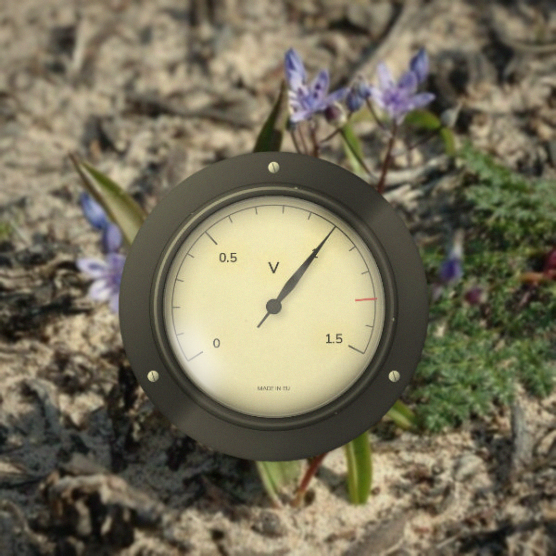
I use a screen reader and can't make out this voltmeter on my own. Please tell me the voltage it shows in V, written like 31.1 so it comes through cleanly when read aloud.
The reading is 1
